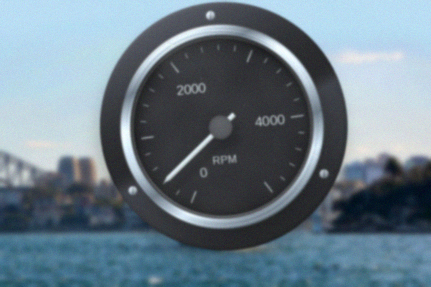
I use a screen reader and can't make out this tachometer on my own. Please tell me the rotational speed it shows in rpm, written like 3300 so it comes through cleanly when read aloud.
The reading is 400
